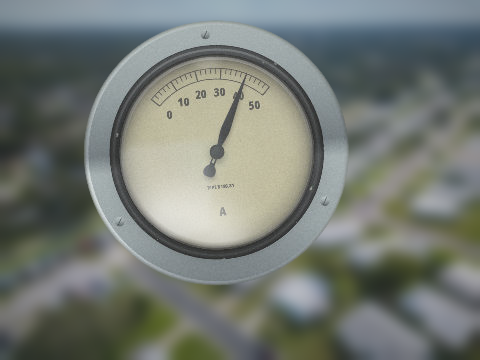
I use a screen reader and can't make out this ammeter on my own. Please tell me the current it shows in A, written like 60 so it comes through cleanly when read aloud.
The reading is 40
